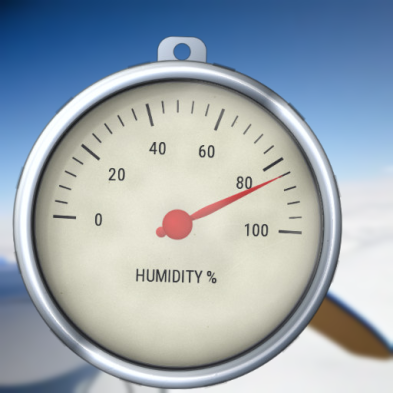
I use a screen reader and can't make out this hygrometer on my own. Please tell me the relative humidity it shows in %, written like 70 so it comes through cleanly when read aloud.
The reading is 84
